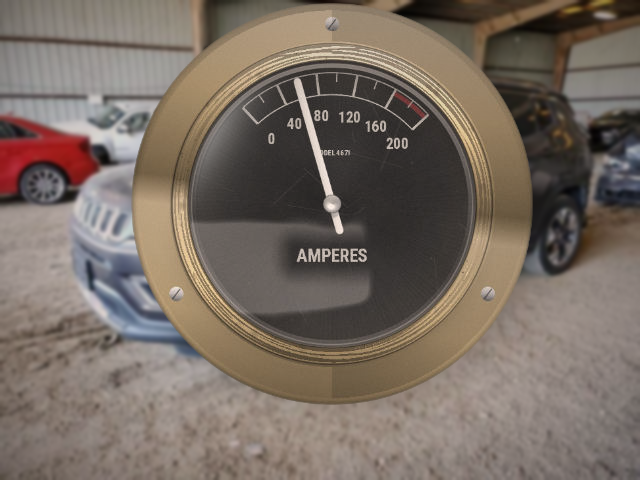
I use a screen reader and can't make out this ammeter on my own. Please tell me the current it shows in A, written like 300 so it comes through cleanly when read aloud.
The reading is 60
